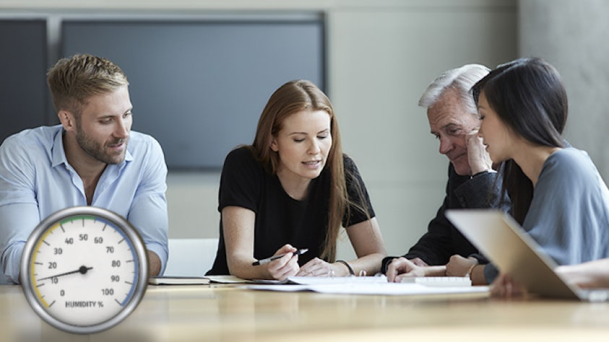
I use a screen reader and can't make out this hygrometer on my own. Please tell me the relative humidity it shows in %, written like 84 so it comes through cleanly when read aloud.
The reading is 12.5
